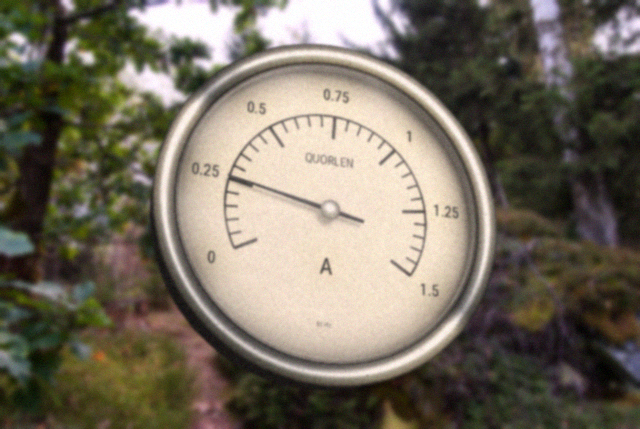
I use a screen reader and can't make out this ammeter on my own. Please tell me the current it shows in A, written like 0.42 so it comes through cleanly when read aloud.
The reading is 0.25
